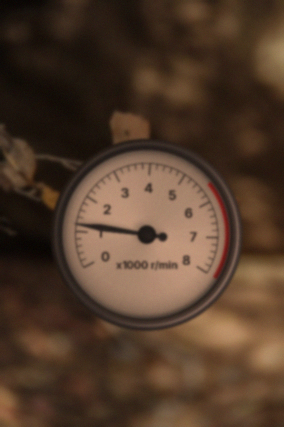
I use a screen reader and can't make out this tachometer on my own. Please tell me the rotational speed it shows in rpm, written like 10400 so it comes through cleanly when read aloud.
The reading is 1200
